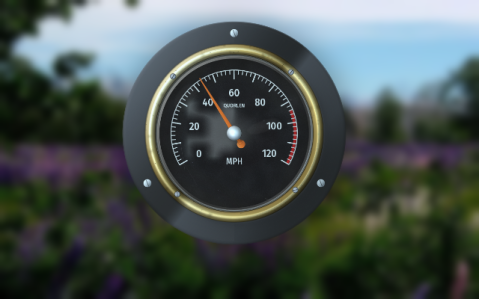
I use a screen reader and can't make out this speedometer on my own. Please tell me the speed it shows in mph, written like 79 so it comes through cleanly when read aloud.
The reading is 44
